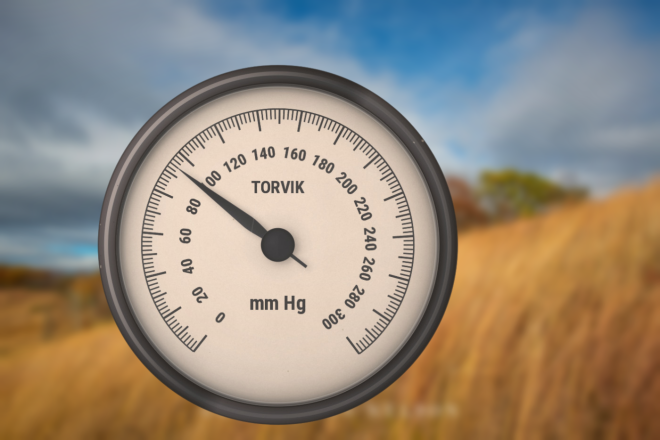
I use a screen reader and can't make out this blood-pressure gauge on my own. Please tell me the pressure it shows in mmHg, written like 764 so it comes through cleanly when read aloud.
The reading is 94
